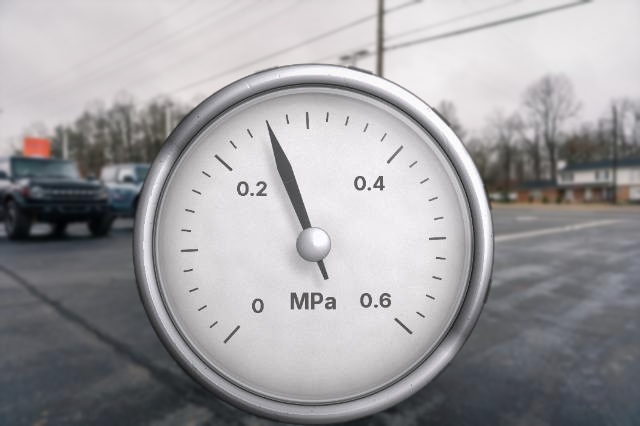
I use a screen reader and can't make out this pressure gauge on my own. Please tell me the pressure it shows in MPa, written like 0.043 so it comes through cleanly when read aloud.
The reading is 0.26
